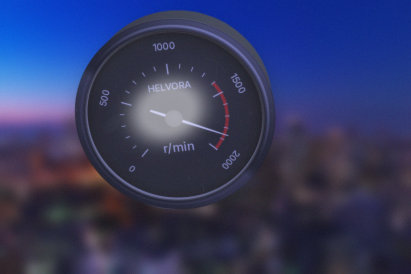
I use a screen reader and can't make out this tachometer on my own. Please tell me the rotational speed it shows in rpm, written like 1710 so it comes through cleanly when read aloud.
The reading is 1850
